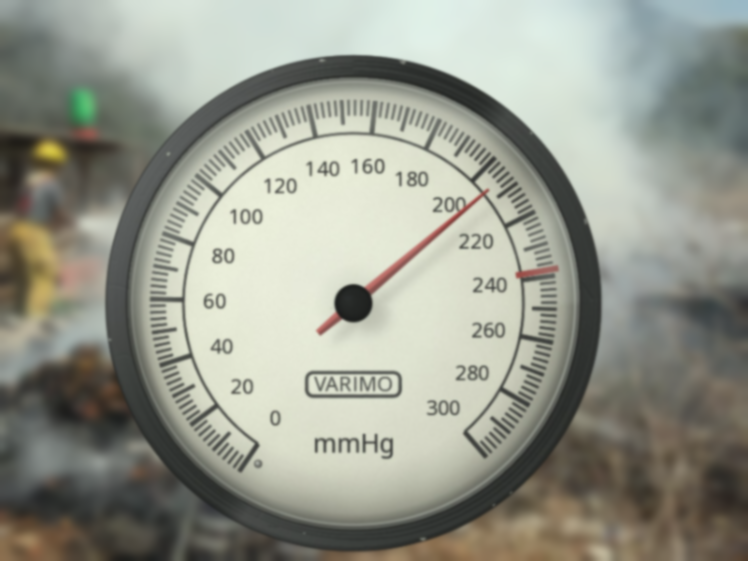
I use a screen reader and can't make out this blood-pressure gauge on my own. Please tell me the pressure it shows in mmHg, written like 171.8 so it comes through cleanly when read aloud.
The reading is 206
